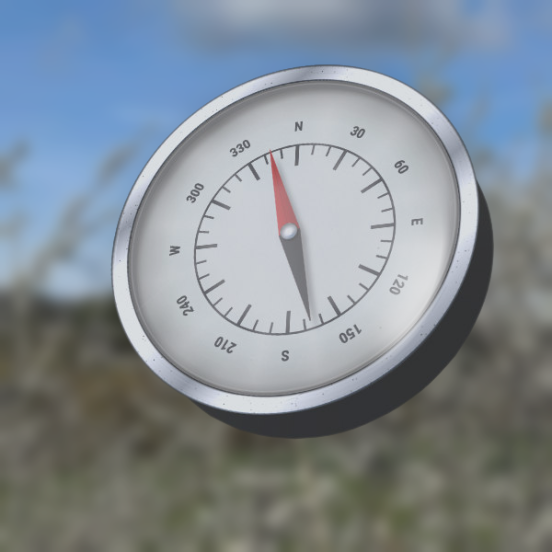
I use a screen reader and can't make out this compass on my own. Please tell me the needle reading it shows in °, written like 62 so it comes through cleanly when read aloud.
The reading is 345
